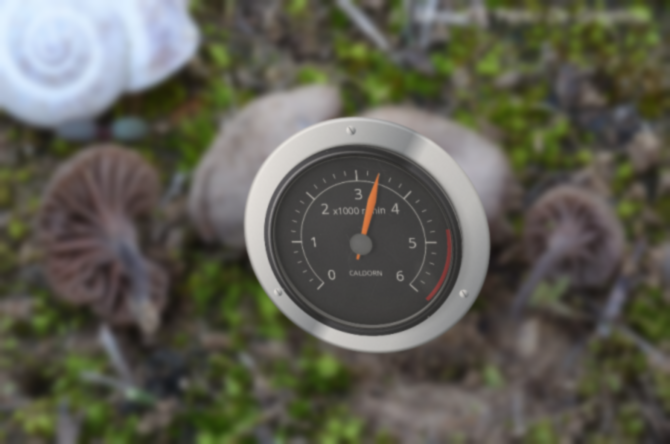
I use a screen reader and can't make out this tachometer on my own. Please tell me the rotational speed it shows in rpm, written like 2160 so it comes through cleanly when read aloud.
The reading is 3400
